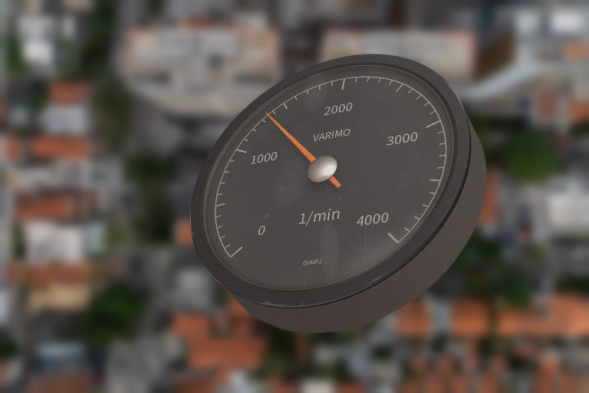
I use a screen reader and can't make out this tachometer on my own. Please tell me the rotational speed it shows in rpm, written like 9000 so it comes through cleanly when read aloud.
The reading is 1350
